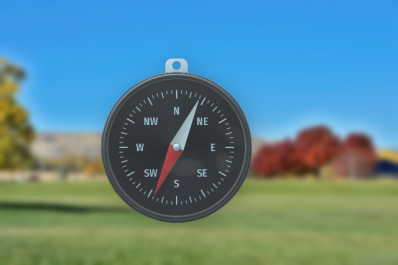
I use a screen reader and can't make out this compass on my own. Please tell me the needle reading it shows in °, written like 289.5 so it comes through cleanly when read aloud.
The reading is 205
